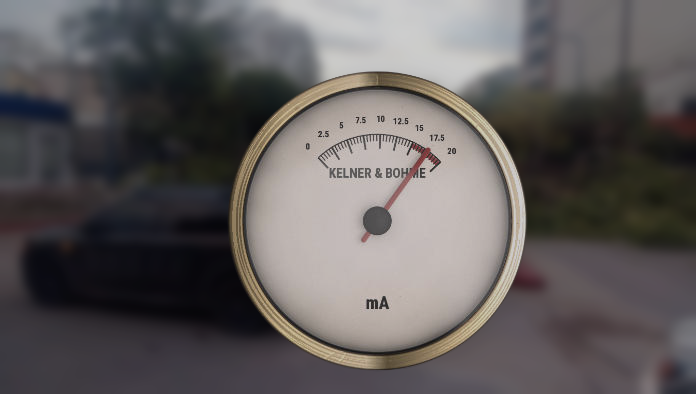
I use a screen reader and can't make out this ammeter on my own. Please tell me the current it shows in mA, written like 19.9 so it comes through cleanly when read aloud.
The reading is 17.5
